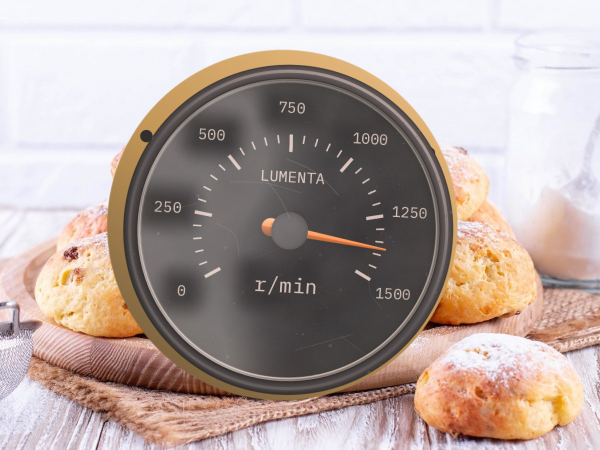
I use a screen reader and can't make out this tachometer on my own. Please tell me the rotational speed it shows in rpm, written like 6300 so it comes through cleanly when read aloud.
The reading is 1375
